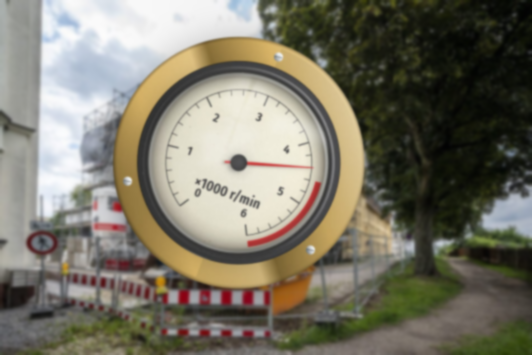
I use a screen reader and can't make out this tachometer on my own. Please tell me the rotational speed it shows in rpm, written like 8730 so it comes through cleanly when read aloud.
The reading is 4400
